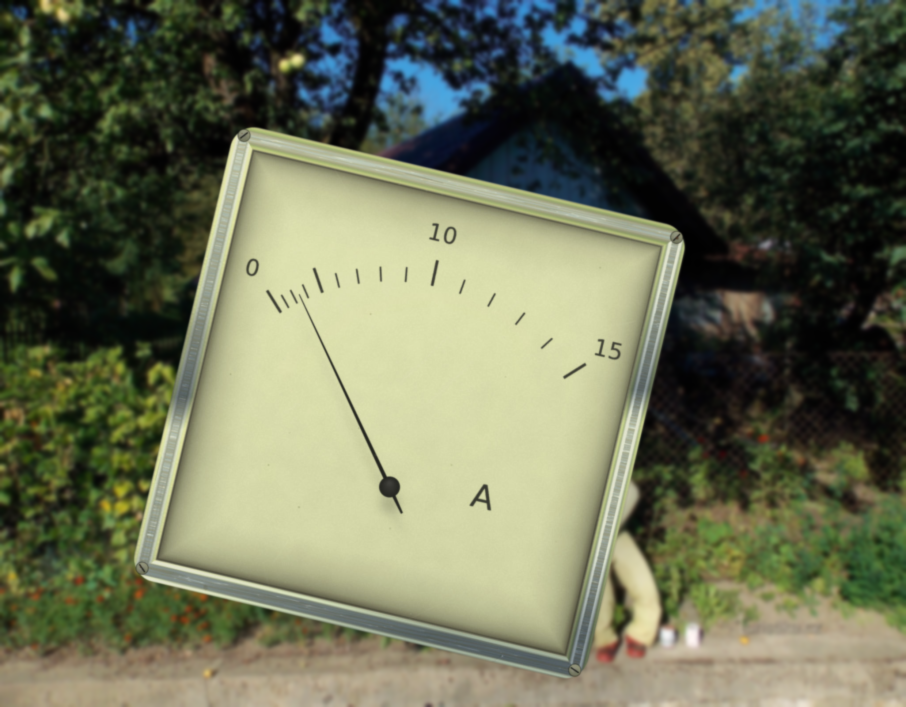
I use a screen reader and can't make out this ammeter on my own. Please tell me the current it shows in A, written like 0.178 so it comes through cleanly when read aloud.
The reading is 3.5
